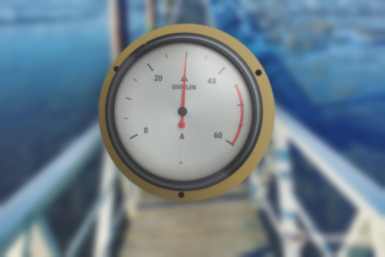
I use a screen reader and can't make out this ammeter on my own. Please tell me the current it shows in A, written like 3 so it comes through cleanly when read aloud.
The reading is 30
